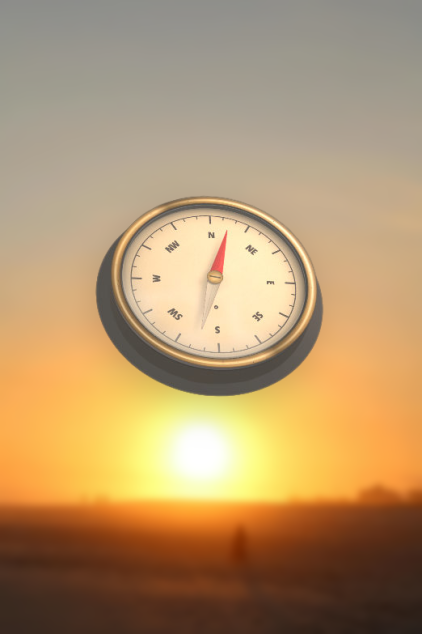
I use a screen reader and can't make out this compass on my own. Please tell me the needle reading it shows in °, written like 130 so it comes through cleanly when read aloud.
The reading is 15
